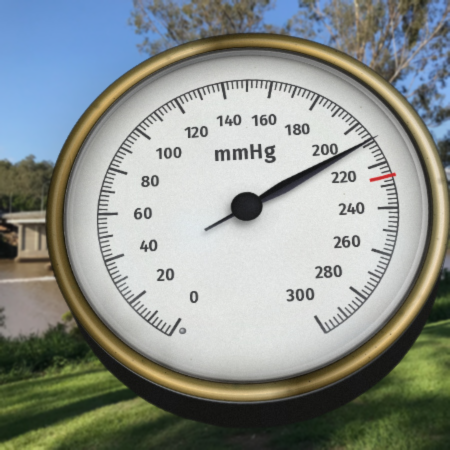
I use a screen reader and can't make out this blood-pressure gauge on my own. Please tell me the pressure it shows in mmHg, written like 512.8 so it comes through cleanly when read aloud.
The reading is 210
